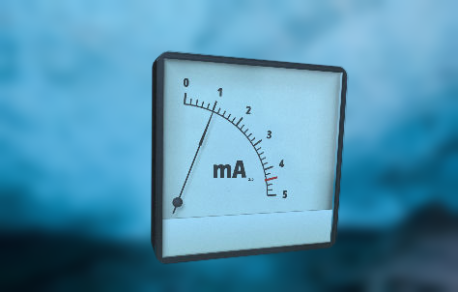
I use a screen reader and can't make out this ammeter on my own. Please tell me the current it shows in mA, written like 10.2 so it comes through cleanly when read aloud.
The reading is 1
